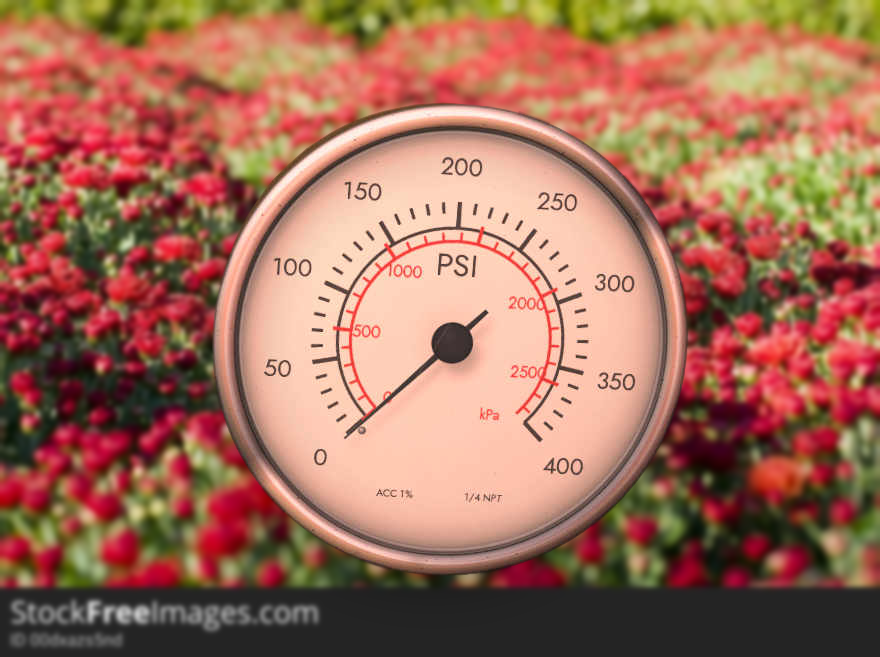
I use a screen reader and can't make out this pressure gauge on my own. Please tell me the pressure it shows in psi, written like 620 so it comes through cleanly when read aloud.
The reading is 0
